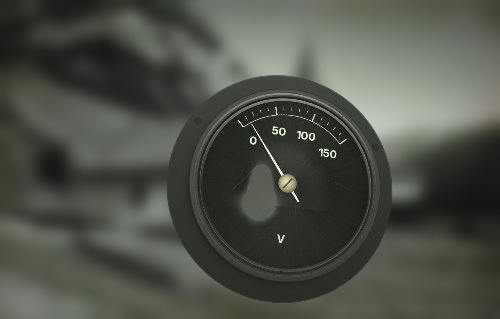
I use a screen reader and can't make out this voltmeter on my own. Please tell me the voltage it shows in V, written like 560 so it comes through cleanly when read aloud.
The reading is 10
